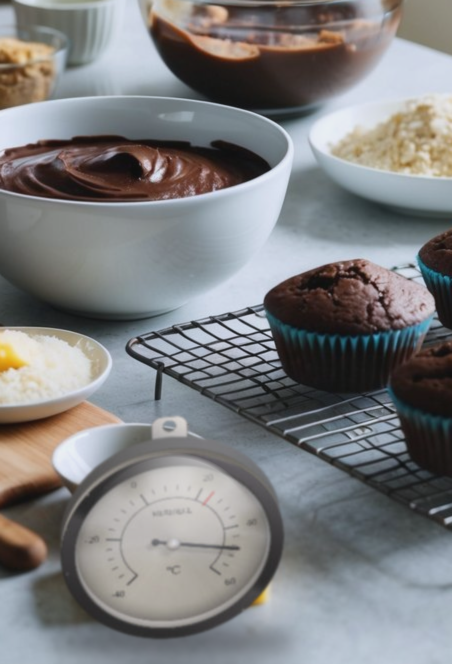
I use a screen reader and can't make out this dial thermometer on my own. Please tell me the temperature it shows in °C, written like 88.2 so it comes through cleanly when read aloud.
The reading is 48
